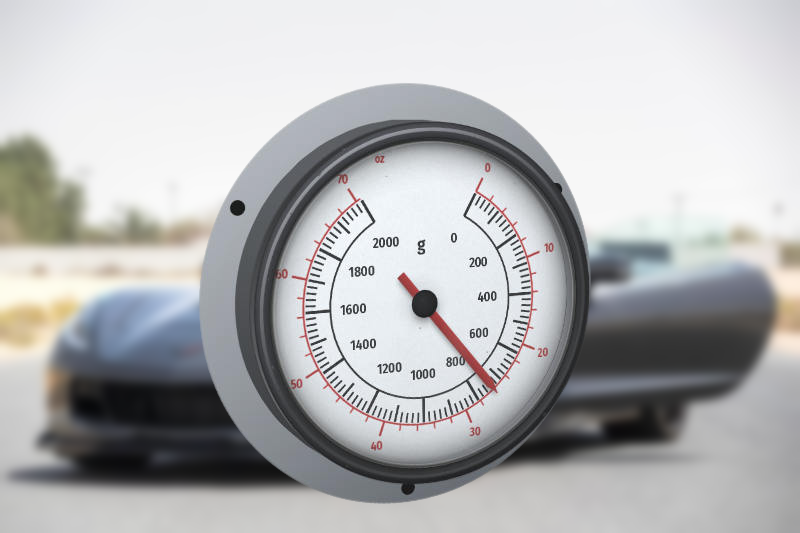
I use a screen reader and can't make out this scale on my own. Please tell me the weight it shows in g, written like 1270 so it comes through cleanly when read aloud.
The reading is 740
